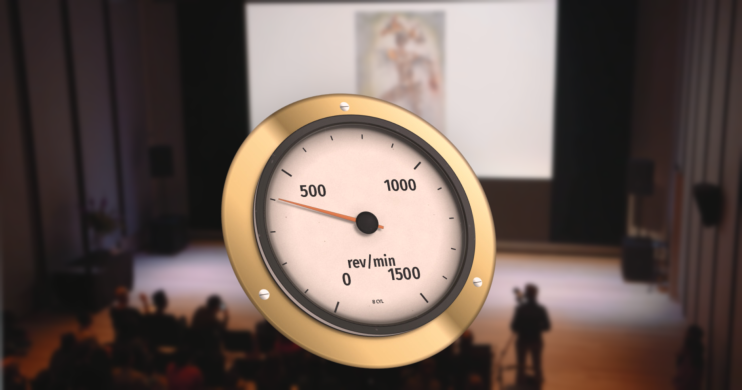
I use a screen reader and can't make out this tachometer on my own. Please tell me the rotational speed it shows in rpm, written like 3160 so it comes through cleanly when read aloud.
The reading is 400
